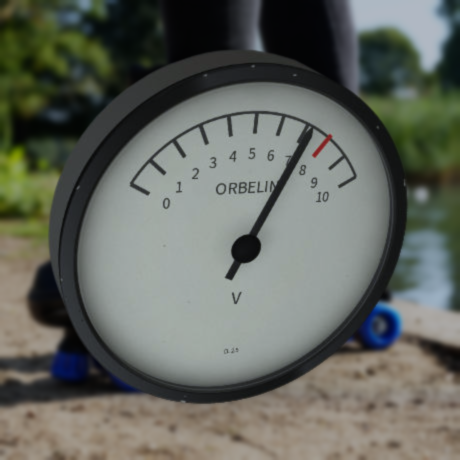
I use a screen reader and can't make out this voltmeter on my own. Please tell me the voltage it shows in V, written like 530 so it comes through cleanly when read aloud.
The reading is 7
